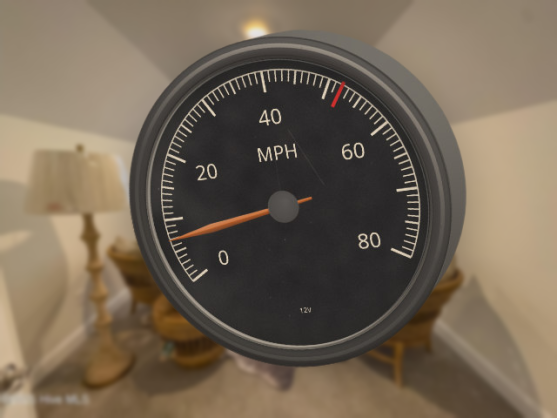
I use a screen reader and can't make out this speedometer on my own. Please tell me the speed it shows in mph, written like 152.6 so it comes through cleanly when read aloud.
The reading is 7
